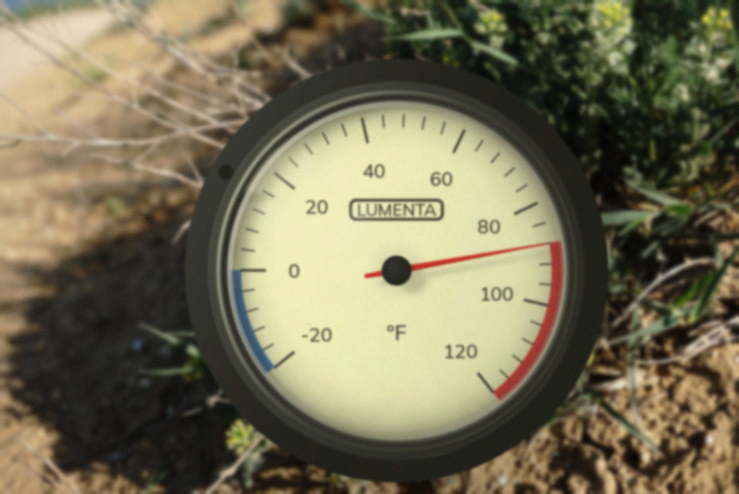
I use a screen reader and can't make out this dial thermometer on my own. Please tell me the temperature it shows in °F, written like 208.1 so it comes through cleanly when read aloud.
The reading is 88
